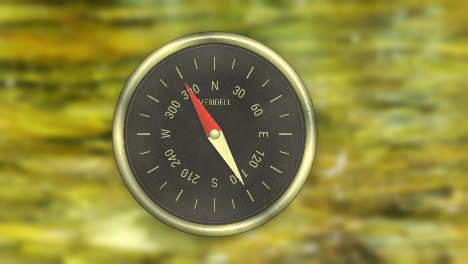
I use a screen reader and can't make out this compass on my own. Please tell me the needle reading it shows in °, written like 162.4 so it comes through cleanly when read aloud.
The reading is 330
